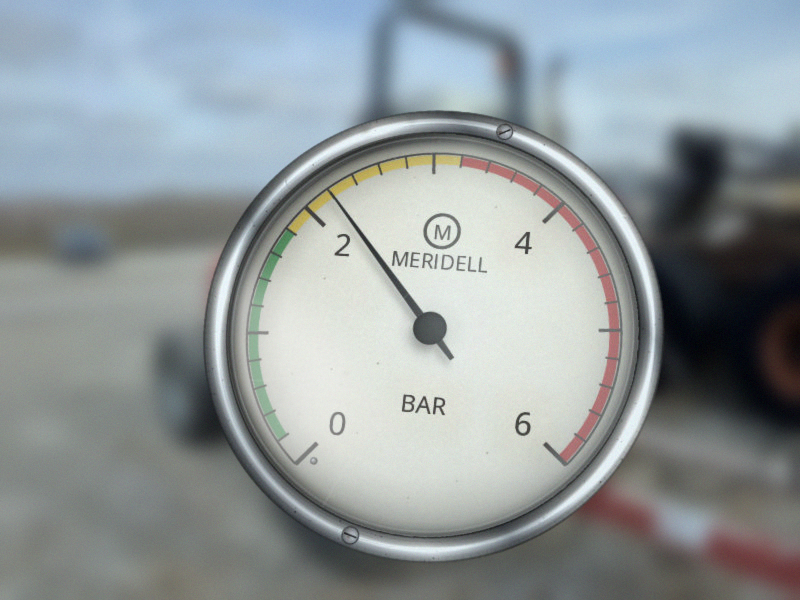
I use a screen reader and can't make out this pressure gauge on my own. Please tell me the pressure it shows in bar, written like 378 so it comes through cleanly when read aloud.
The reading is 2.2
